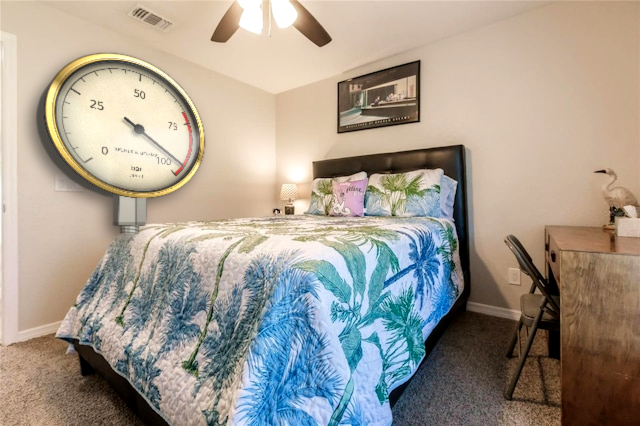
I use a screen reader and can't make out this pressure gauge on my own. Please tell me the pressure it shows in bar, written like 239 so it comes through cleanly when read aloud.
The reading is 95
